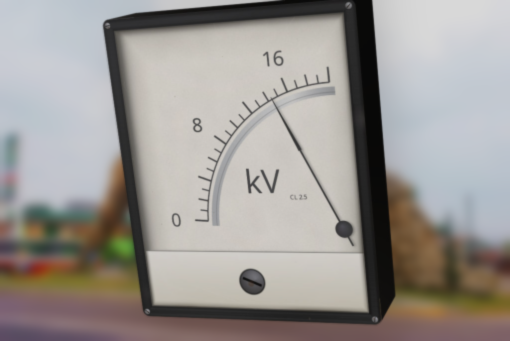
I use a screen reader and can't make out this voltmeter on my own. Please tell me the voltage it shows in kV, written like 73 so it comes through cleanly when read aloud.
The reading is 14.5
